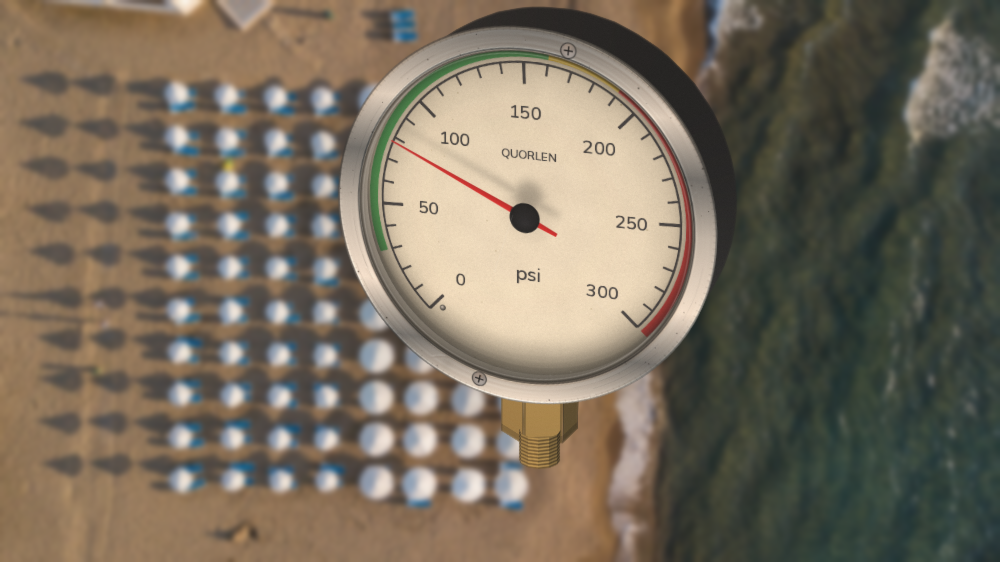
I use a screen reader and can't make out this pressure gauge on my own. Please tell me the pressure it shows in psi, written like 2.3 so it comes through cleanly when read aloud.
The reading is 80
